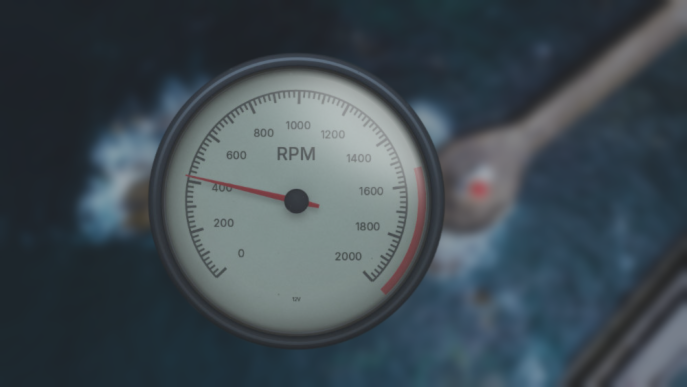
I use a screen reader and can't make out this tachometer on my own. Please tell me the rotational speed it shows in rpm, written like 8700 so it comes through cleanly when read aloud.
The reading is 420
